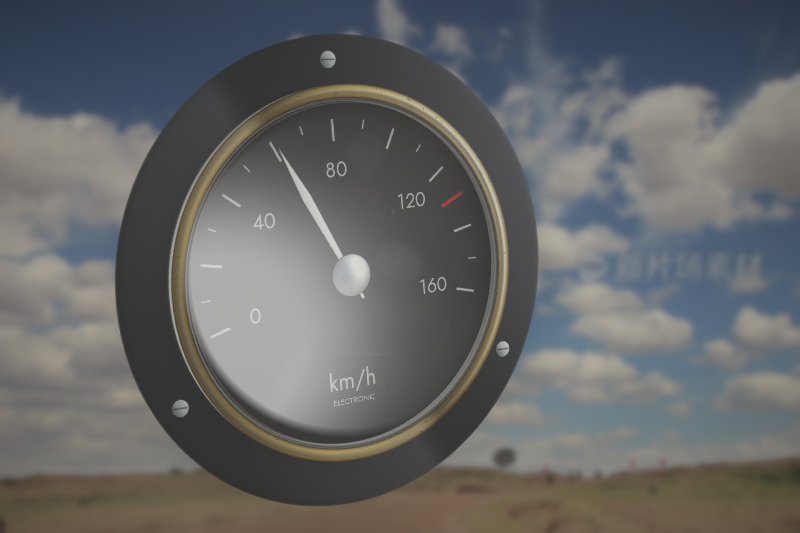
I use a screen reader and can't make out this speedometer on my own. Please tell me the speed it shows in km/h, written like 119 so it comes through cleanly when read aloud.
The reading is 60
